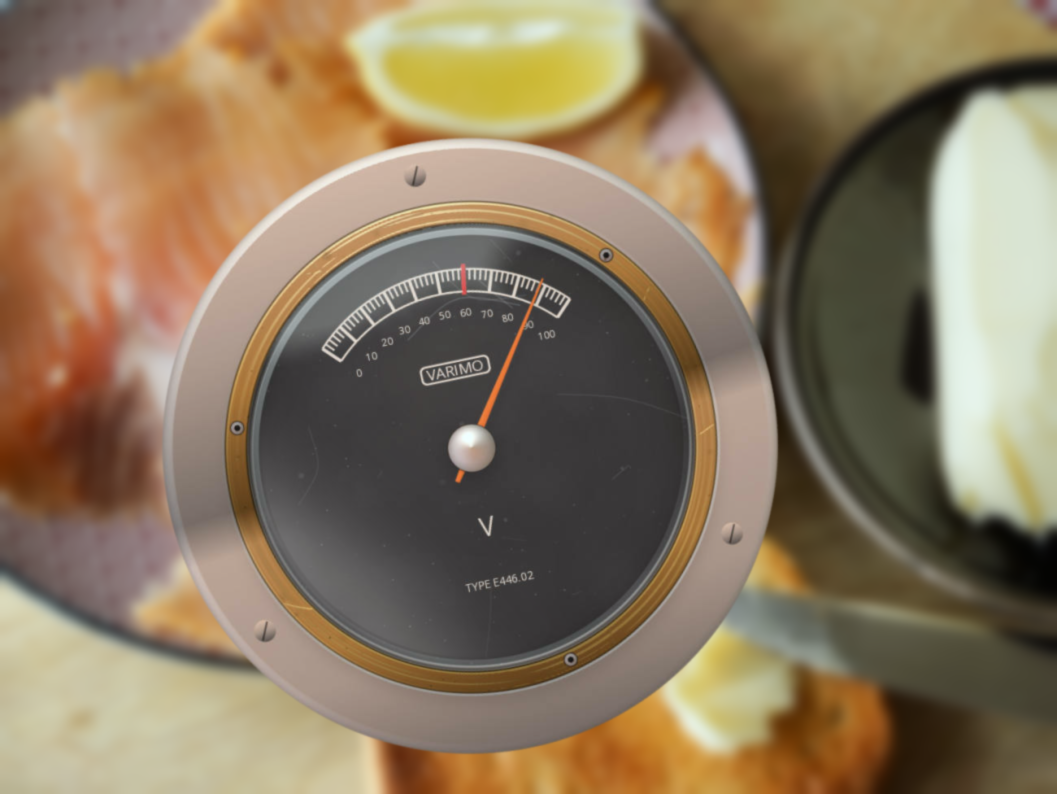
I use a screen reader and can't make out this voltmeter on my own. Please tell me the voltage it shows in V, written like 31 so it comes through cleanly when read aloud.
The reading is 88
